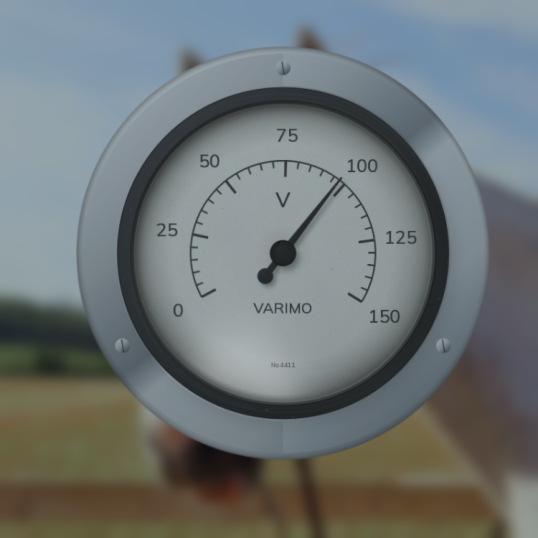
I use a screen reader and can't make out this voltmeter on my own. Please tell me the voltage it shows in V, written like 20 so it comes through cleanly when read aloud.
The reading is 97.5
